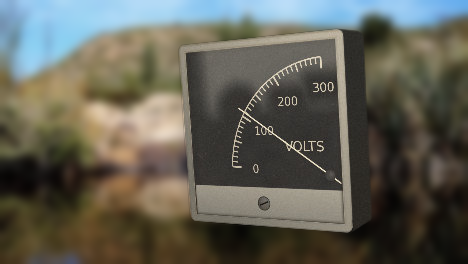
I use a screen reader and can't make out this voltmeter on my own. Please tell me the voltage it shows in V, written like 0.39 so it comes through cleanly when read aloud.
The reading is 110
